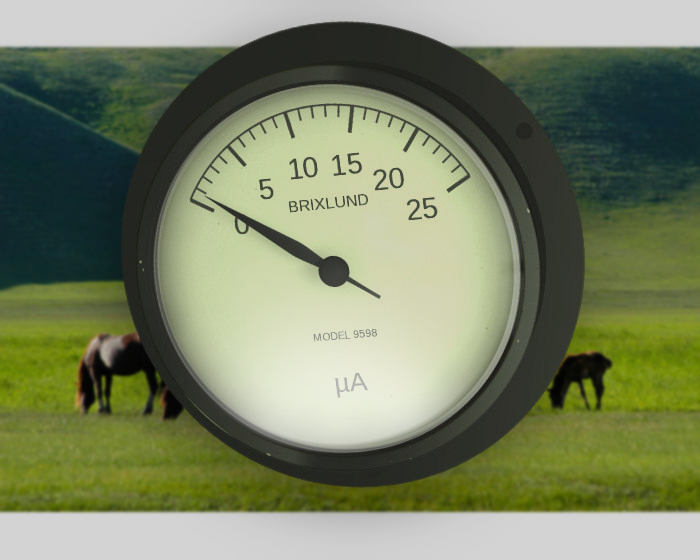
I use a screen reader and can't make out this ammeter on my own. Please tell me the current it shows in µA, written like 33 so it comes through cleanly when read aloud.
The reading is 1
